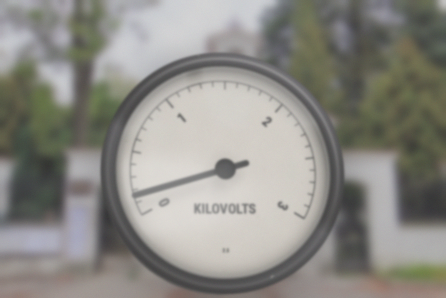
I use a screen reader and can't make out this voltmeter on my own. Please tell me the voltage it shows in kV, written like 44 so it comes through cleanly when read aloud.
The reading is 0.15
